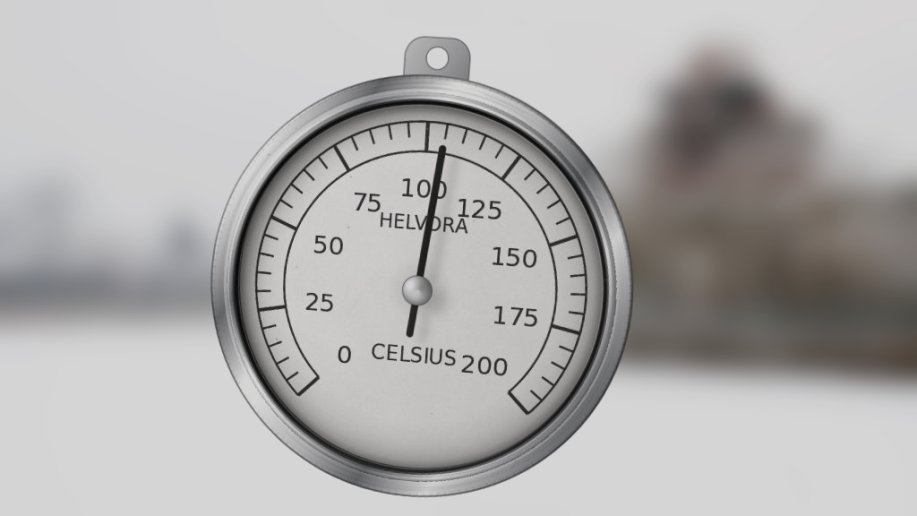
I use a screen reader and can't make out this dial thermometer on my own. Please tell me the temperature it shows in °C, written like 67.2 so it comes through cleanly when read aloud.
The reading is 105
